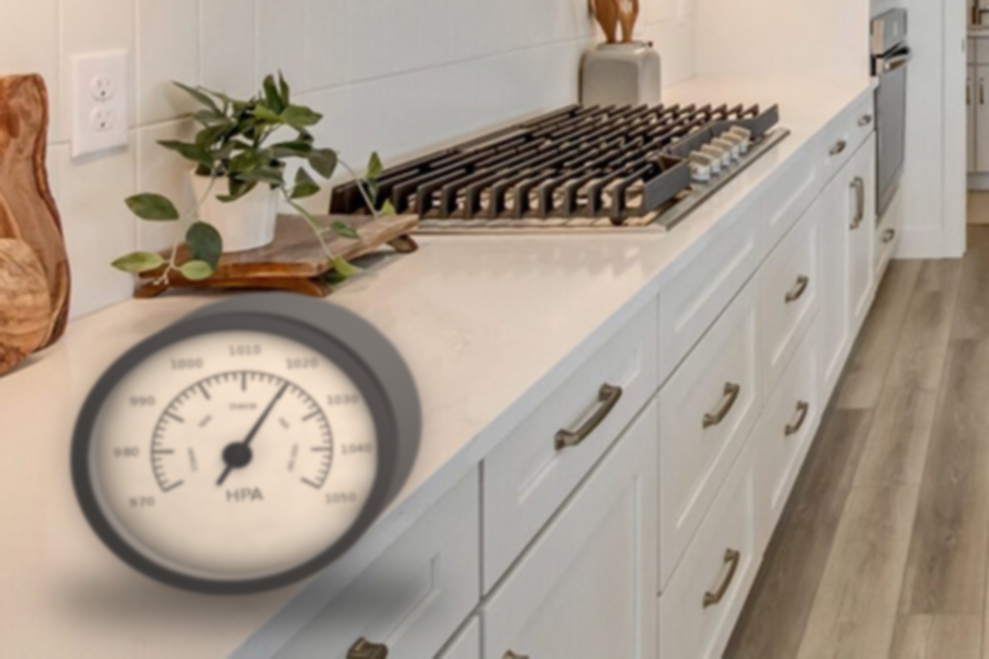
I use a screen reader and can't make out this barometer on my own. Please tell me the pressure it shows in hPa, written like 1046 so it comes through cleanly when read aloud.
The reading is 1020
